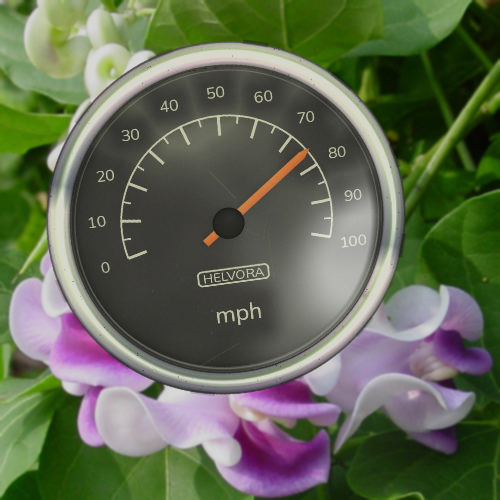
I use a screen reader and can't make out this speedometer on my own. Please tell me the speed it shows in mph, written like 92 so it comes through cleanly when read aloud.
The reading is 75
